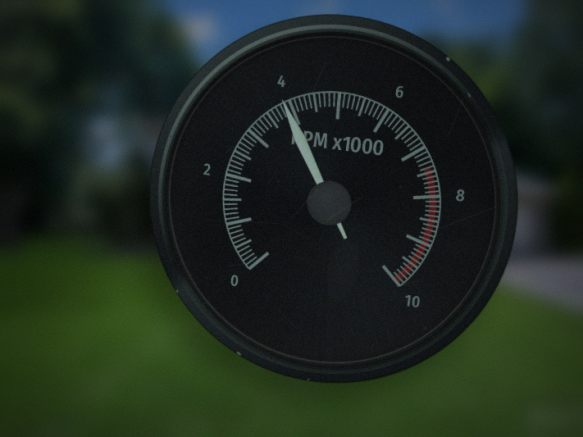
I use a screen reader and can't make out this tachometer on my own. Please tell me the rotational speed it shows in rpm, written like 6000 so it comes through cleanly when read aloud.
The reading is 3900
